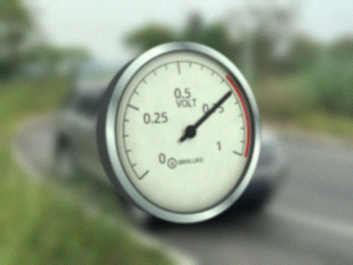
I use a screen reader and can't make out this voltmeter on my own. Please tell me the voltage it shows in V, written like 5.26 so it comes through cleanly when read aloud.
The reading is 0.75
